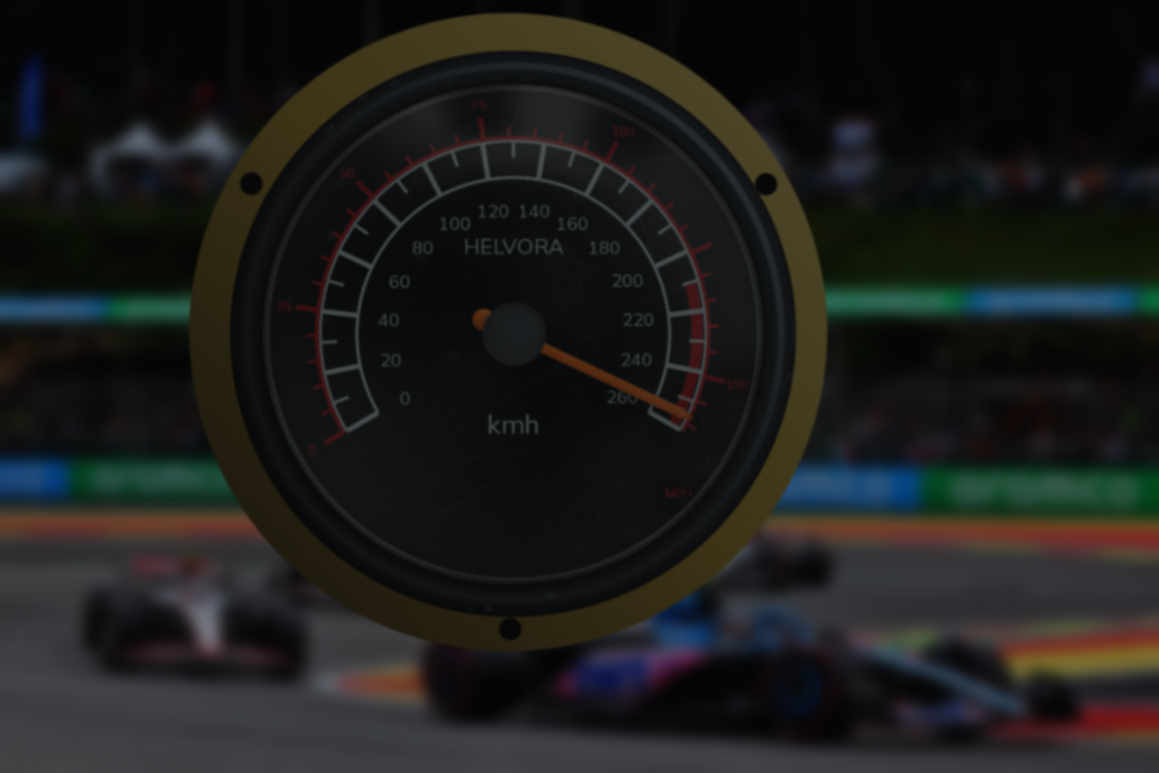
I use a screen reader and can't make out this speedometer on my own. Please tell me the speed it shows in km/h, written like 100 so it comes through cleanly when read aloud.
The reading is 255
